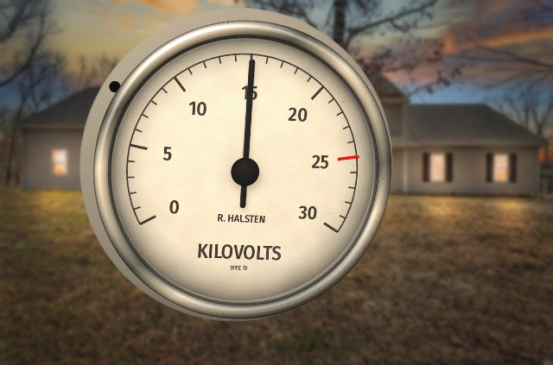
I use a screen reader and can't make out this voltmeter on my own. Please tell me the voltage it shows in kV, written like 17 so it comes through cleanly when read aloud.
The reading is 15
